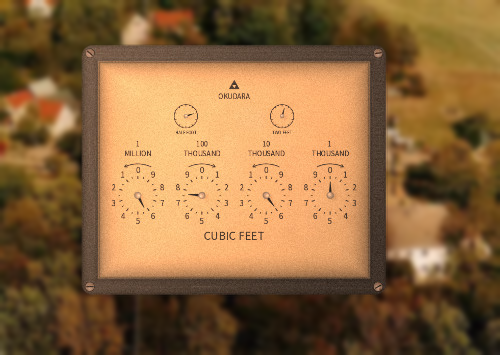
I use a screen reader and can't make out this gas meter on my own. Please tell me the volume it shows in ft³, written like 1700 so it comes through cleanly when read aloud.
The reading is 576000
